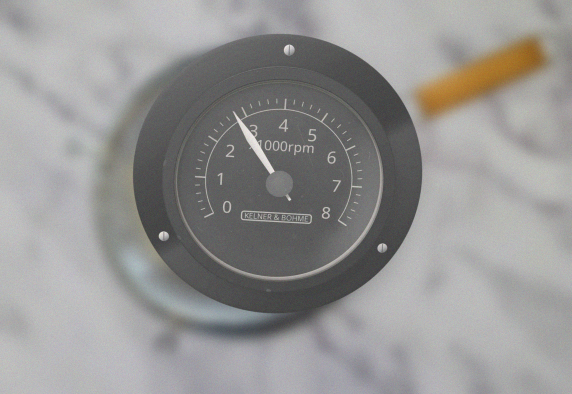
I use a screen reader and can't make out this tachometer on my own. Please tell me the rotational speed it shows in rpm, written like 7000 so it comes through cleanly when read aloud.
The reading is 2800
